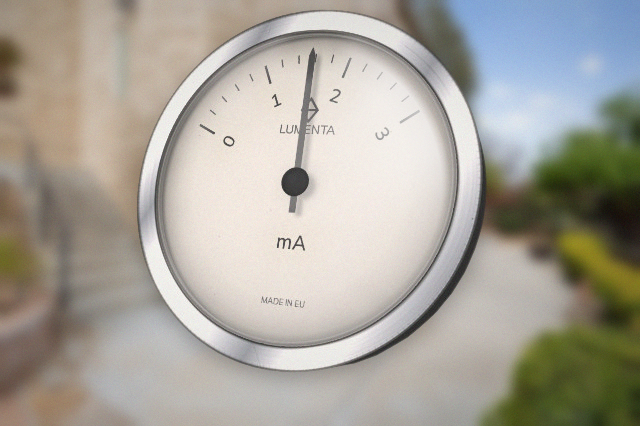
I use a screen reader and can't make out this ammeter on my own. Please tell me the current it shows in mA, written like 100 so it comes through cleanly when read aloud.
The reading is 1.6
